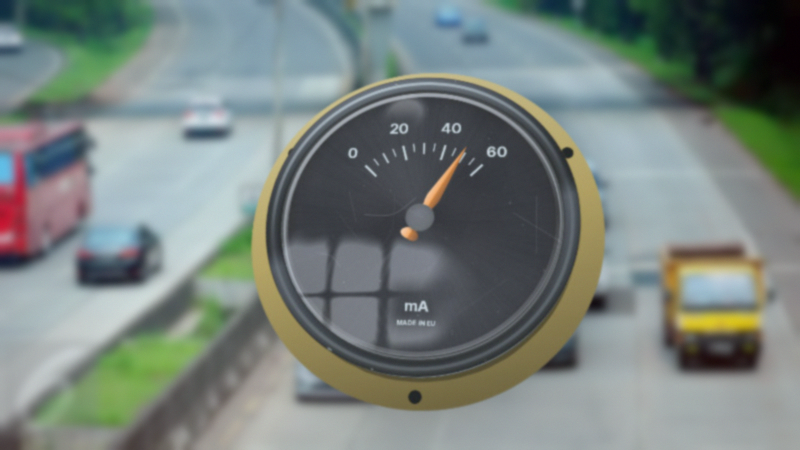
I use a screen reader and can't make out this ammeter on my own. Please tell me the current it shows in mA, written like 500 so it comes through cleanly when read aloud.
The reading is 50
